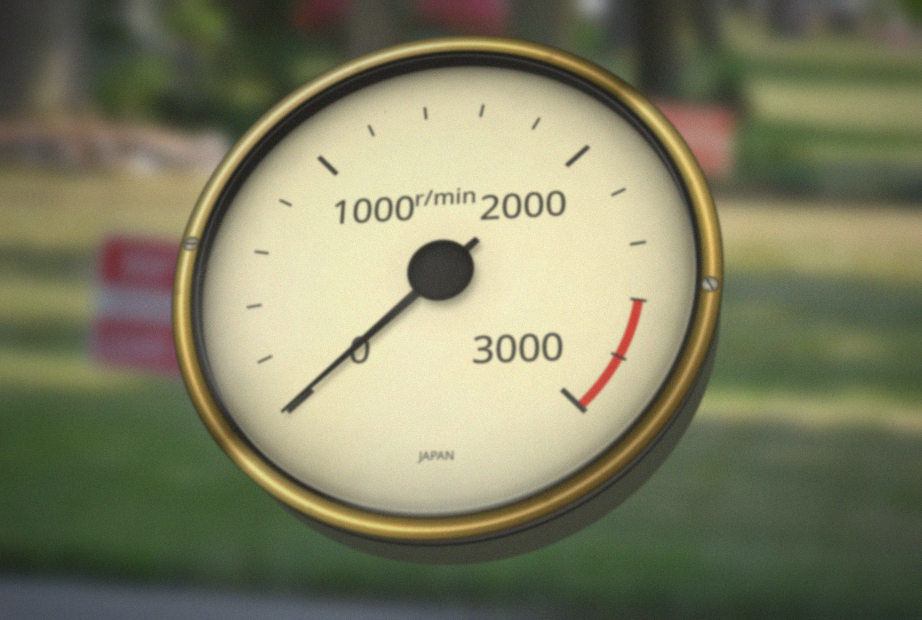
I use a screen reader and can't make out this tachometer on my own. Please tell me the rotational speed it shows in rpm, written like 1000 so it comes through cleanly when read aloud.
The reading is 0
